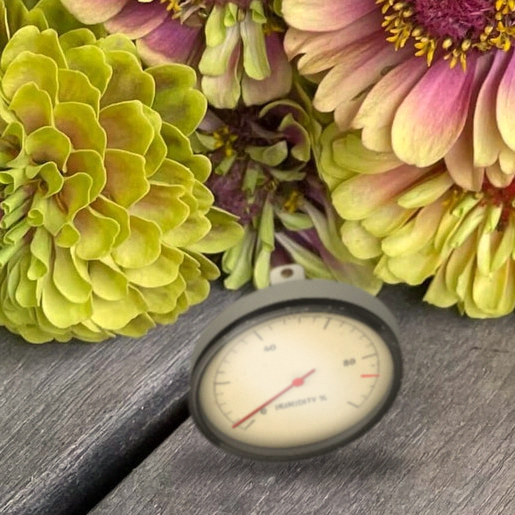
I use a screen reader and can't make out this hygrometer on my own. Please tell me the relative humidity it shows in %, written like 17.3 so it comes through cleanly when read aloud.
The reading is 4
